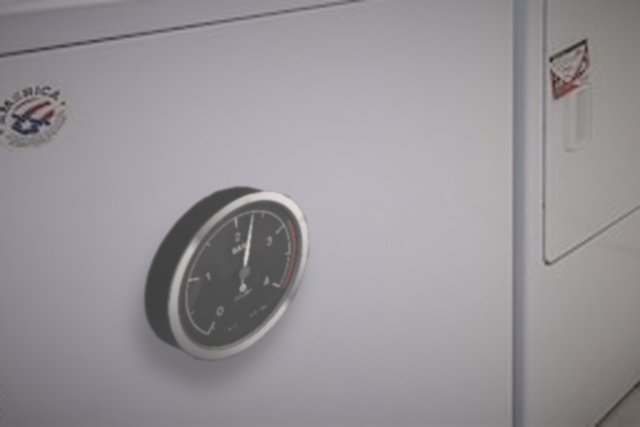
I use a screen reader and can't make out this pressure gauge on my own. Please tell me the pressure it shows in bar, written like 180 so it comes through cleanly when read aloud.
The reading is 2.25
